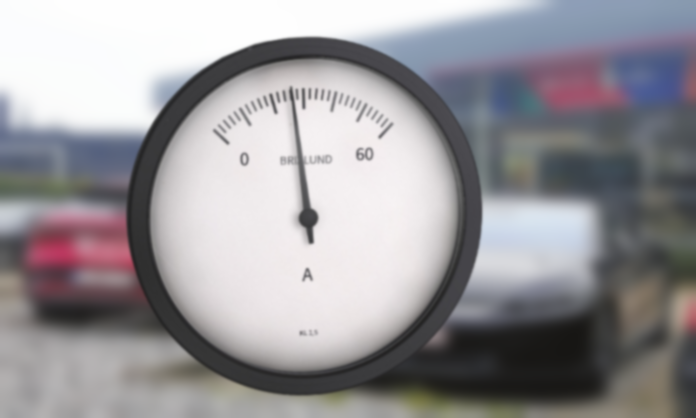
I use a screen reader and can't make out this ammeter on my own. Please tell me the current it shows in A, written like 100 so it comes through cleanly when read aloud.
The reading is 26
